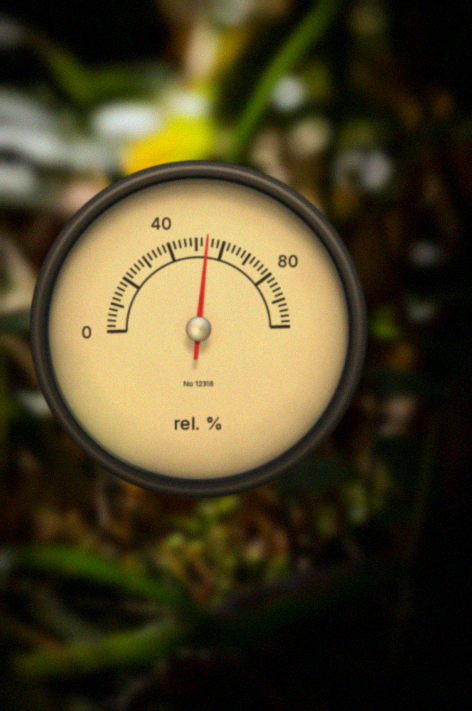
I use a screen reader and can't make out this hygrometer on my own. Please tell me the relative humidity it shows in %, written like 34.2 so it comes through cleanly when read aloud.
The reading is 54
